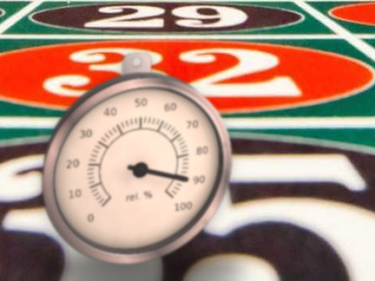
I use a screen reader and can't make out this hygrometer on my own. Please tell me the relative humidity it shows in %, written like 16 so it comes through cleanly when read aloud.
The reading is 90
